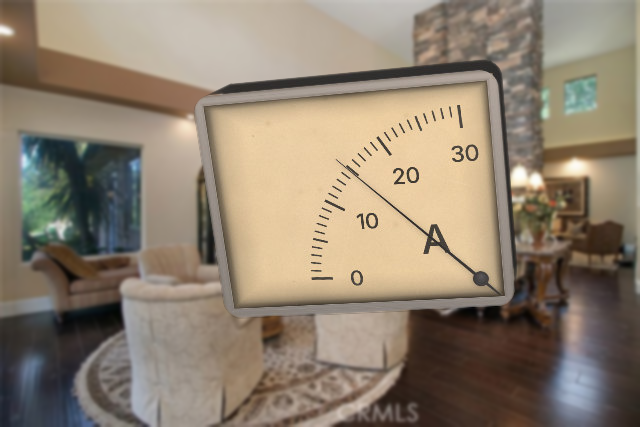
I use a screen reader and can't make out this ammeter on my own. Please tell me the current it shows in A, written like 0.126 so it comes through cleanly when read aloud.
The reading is 15
